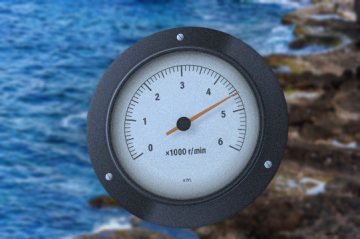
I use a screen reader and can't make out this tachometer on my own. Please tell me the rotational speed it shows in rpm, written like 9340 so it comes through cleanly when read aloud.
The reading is 4600
